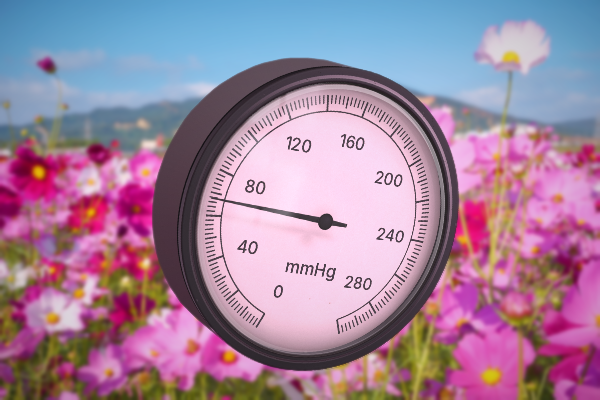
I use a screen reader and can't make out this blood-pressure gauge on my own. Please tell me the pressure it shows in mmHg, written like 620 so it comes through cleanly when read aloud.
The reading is 68
